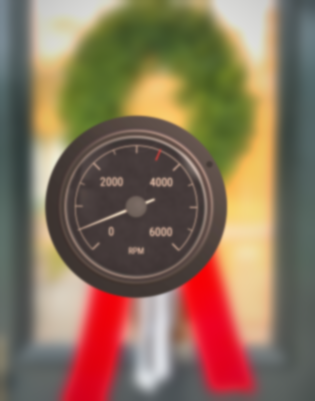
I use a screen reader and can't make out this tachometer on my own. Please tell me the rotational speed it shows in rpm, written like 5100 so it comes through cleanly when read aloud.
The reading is 500
